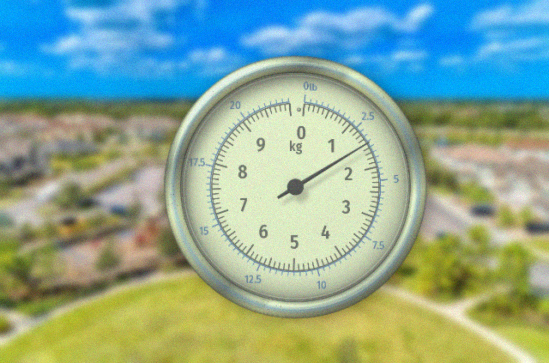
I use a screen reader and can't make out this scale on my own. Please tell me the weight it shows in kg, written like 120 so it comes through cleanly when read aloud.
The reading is 1.5
